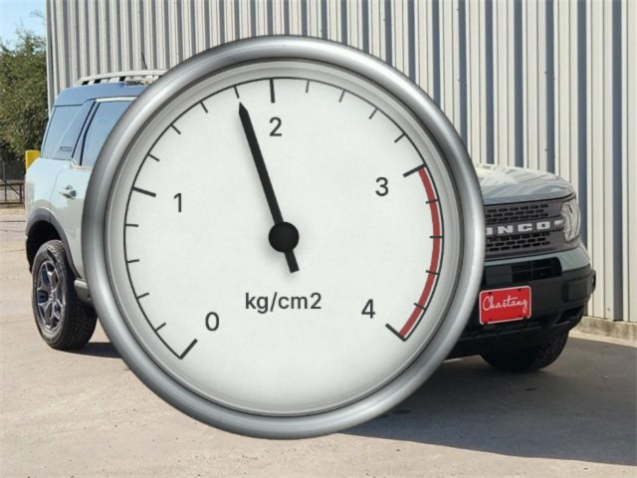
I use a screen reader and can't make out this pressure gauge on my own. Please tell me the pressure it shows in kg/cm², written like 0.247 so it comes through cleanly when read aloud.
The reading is 1.8
